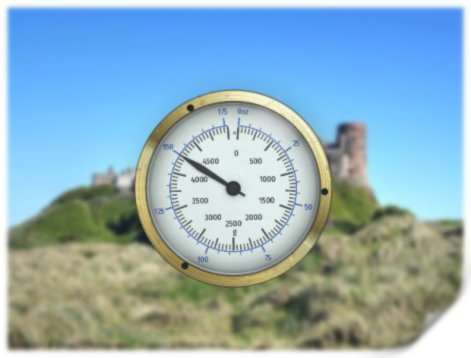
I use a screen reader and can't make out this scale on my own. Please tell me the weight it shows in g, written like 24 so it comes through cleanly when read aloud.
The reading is 4250
